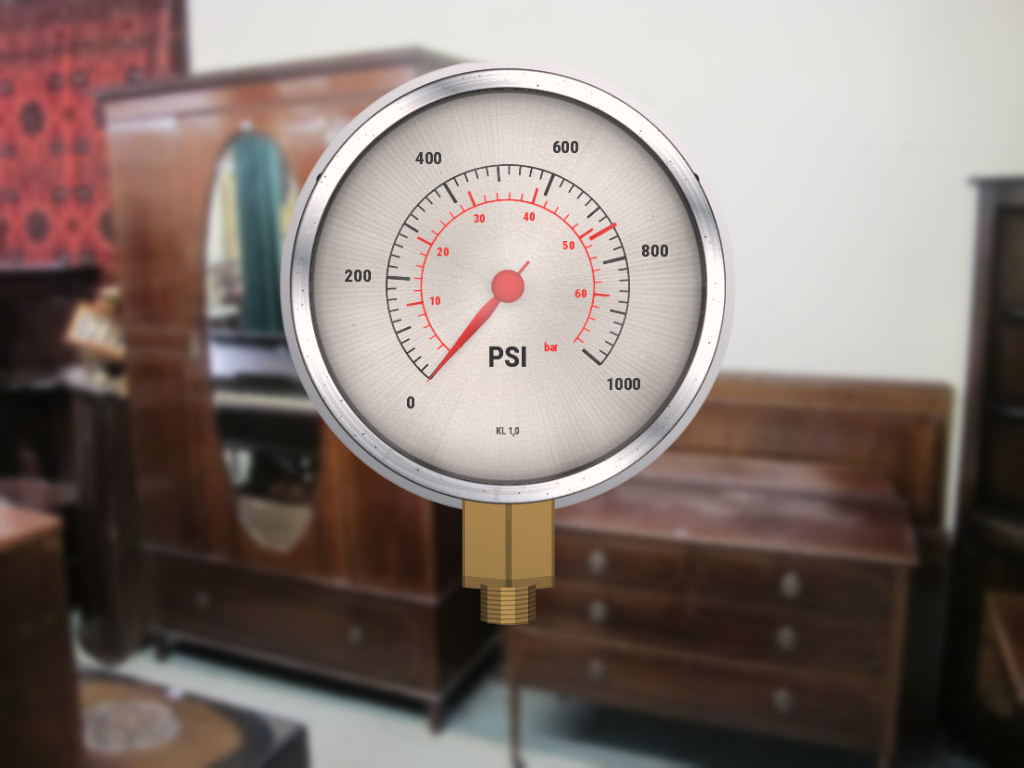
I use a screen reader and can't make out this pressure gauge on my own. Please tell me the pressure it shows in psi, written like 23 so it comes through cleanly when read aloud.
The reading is 0
